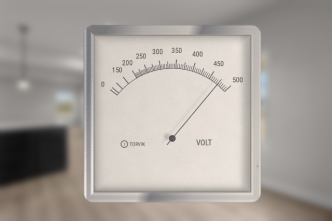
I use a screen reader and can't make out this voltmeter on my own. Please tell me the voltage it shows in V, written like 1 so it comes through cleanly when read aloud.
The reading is 475
